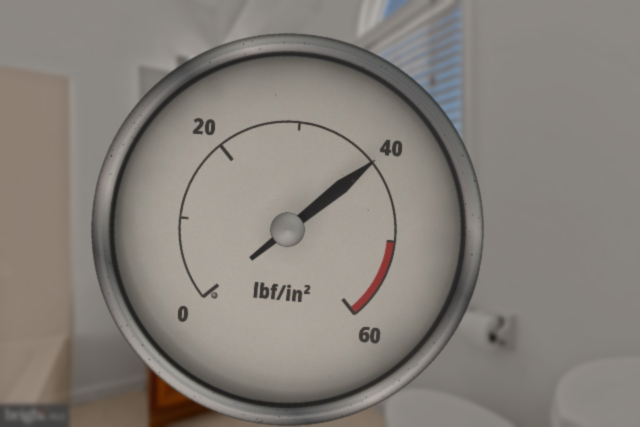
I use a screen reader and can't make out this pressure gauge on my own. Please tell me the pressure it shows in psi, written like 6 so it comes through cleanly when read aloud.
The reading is 40
